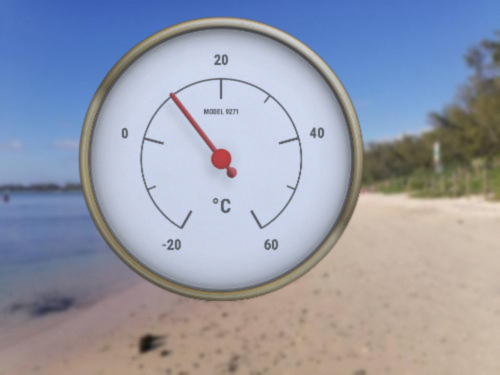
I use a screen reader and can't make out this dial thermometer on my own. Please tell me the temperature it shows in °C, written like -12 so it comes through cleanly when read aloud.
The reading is 10
